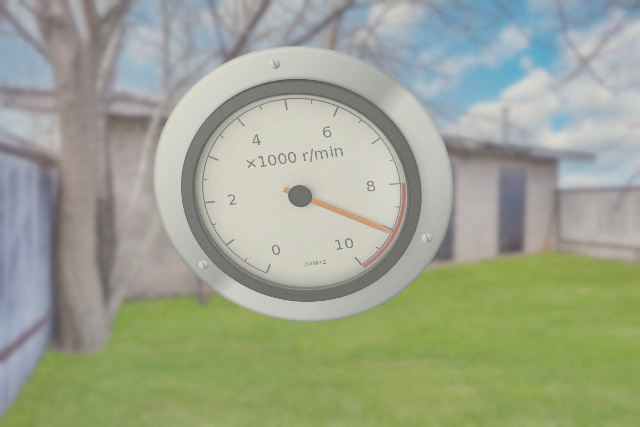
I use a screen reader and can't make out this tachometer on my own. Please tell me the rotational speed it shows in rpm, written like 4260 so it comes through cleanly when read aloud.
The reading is 9000
